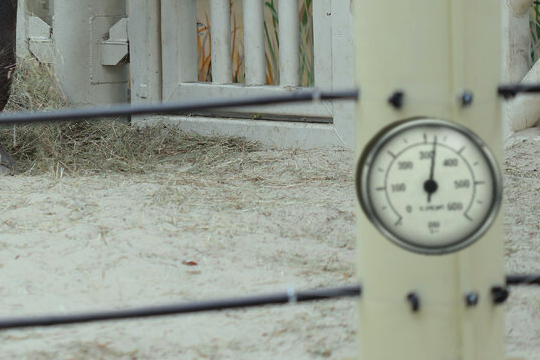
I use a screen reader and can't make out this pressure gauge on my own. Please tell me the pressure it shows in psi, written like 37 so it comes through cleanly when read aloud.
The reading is 325
